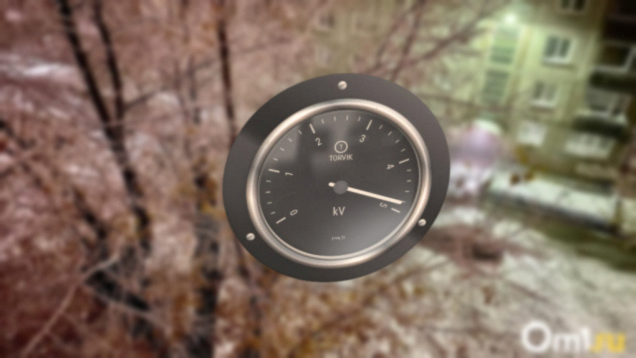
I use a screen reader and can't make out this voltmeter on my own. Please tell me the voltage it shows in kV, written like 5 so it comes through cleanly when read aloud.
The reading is 4.8
